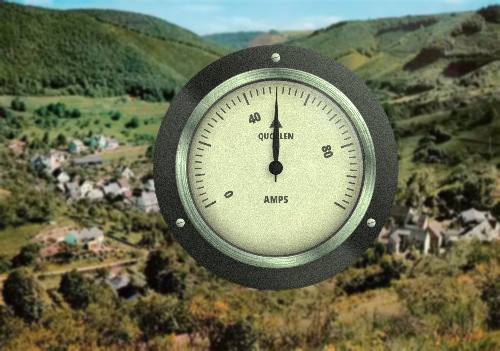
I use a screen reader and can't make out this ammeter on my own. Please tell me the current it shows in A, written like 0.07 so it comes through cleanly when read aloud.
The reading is 50
